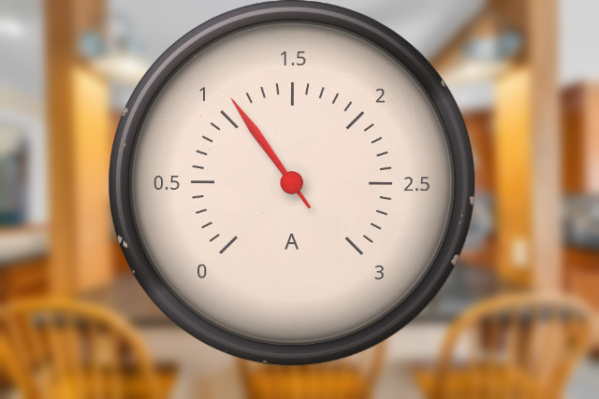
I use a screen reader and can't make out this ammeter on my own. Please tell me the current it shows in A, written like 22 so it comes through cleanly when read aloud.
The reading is 1.1
